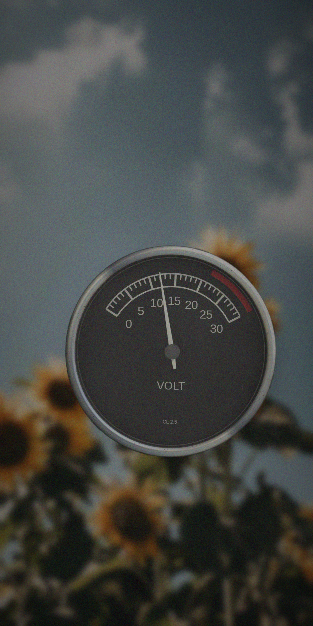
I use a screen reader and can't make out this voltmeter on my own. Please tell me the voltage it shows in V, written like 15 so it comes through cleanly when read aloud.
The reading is 12
